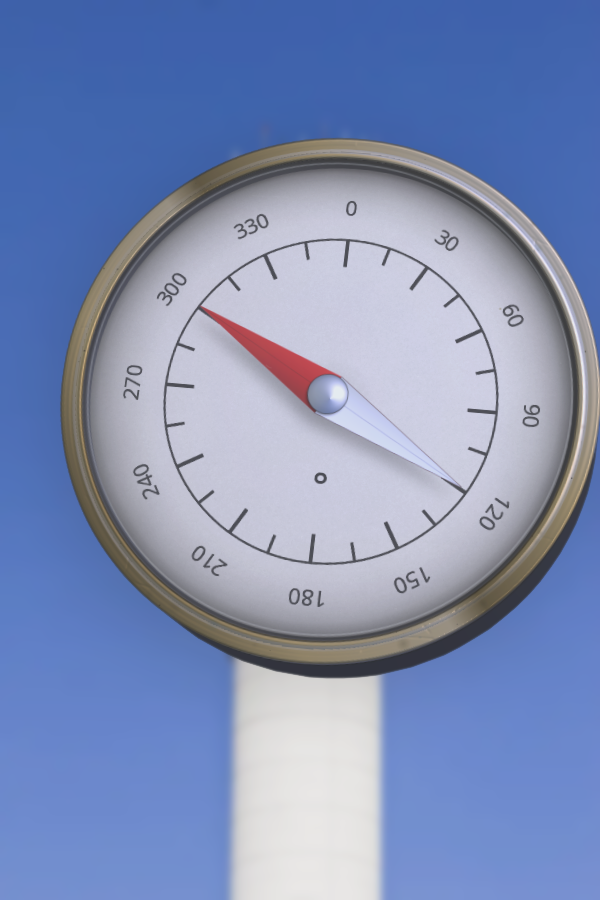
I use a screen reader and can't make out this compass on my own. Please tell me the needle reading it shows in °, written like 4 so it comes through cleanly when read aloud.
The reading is 300
